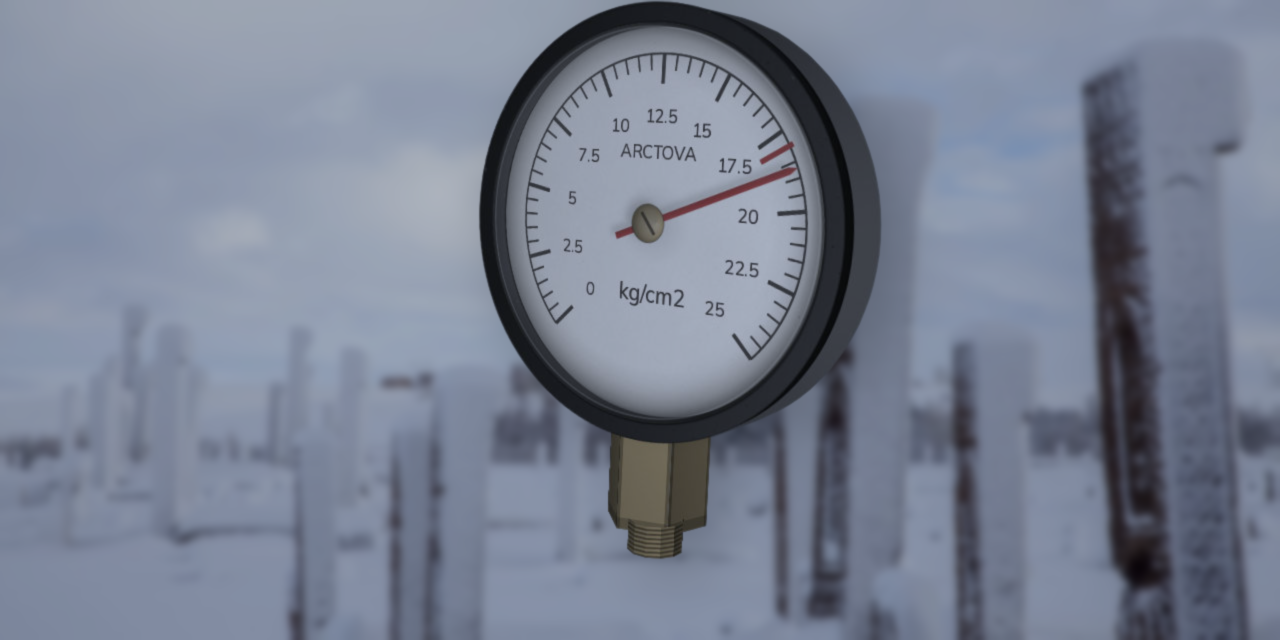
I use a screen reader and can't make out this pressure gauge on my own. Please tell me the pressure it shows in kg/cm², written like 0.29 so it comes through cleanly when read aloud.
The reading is 18.75
